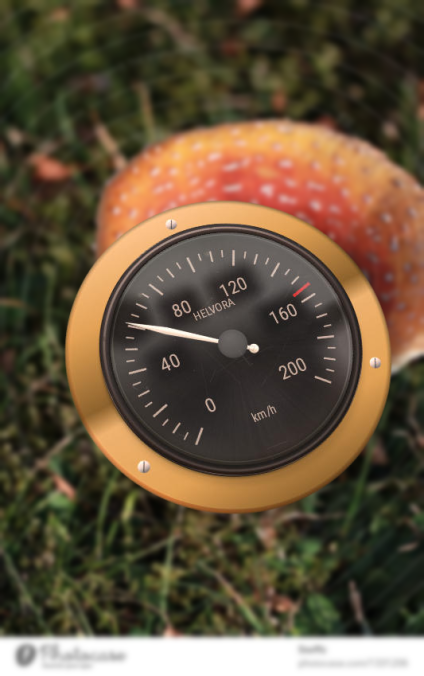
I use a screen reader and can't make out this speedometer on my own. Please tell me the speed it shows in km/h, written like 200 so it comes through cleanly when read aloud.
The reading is 60
